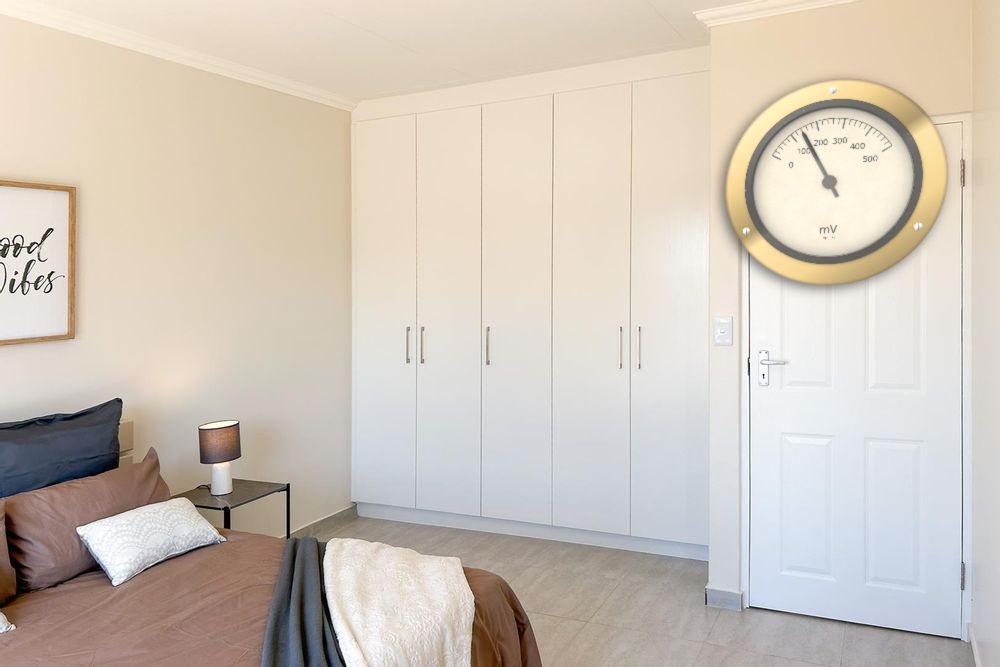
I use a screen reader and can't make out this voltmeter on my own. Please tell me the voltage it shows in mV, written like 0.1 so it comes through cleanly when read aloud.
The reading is 140
